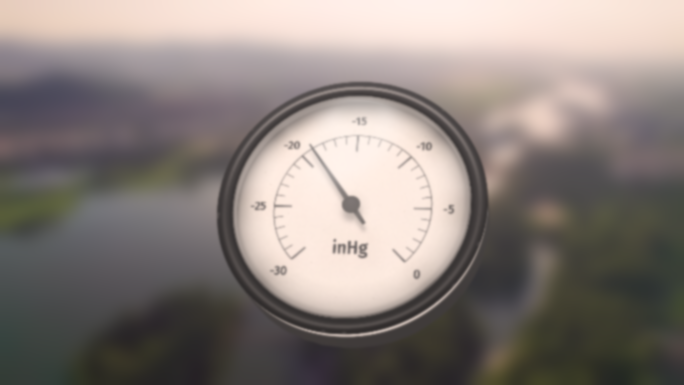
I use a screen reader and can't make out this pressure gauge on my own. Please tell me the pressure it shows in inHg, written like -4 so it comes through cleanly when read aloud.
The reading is -19
